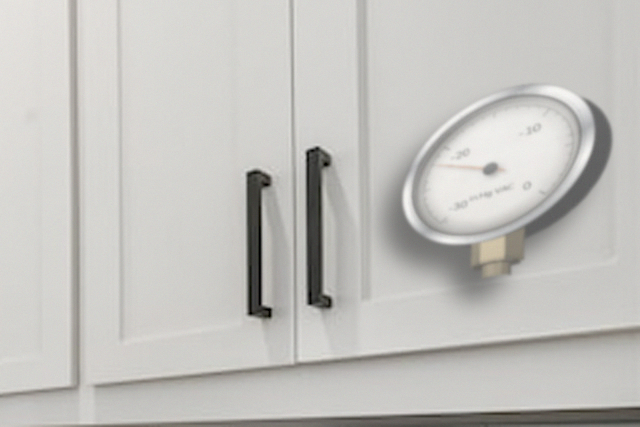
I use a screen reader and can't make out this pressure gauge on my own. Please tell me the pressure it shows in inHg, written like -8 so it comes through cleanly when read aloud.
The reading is -22
